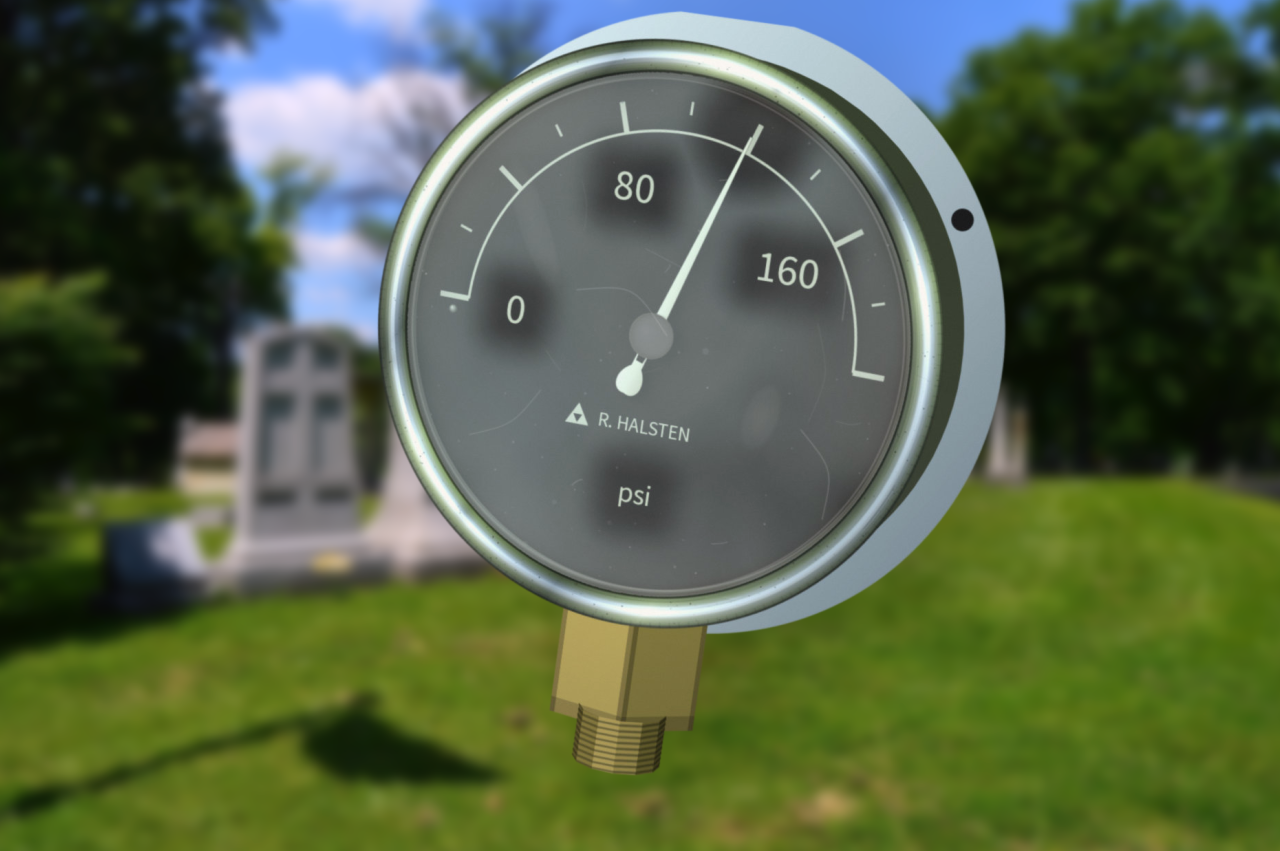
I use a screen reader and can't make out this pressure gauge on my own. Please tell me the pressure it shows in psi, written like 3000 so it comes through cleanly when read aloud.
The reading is 120
